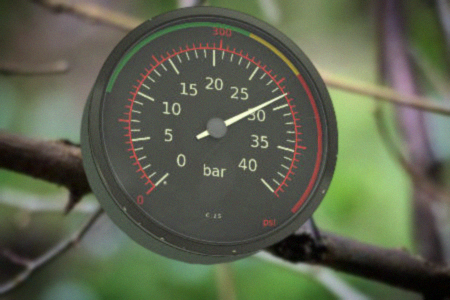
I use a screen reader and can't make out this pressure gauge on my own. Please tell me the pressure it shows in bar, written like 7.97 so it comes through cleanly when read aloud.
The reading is 29
